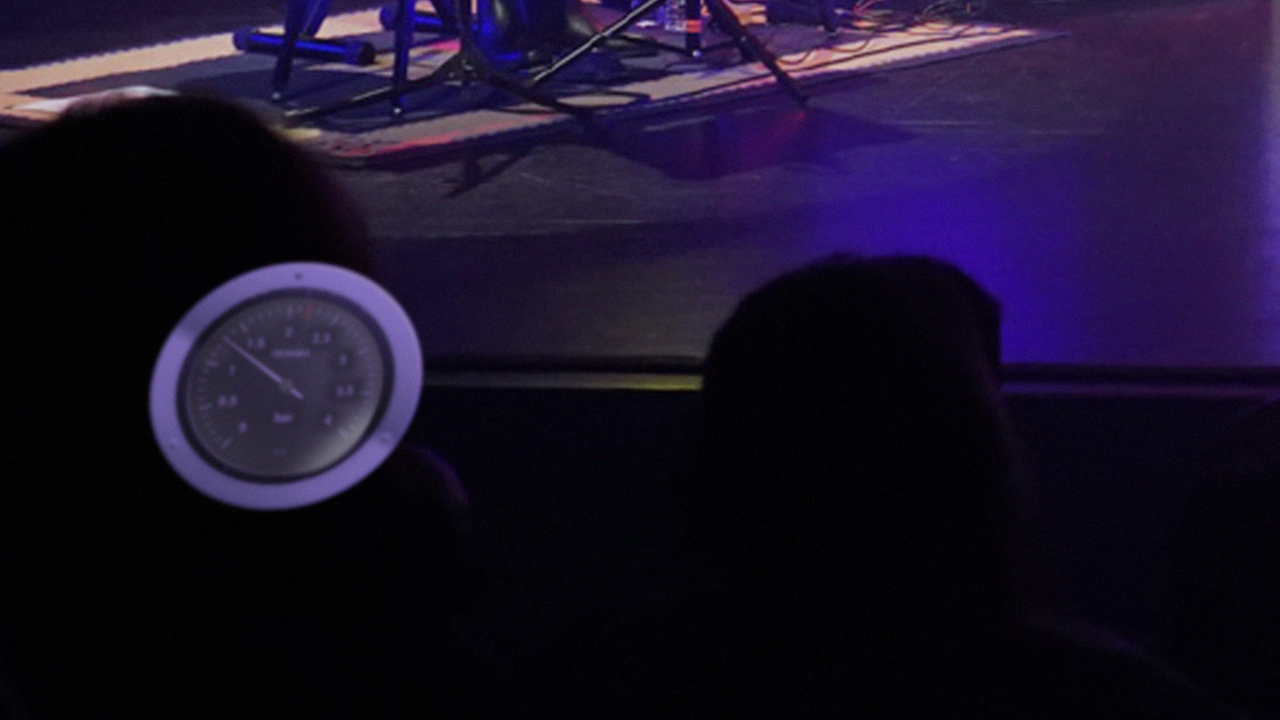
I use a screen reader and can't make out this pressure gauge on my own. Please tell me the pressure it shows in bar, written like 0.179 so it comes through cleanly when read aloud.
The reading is 1.3
